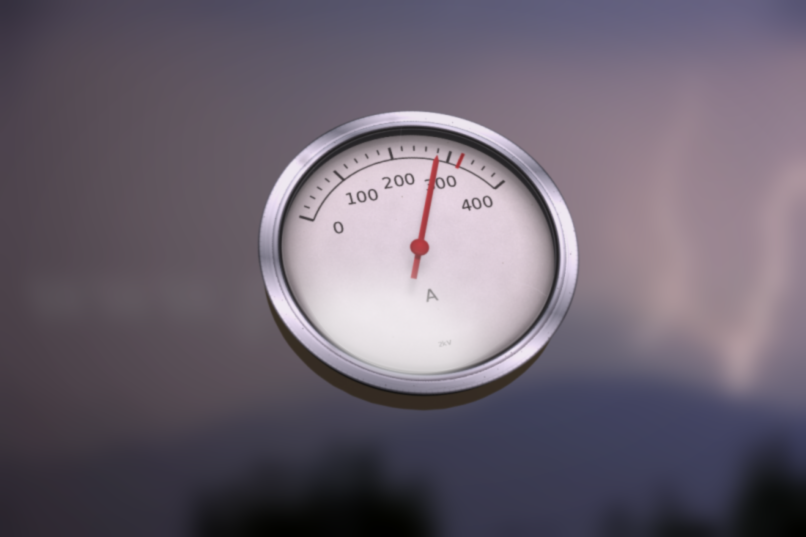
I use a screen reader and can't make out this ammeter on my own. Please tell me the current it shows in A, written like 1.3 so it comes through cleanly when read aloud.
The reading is 280
